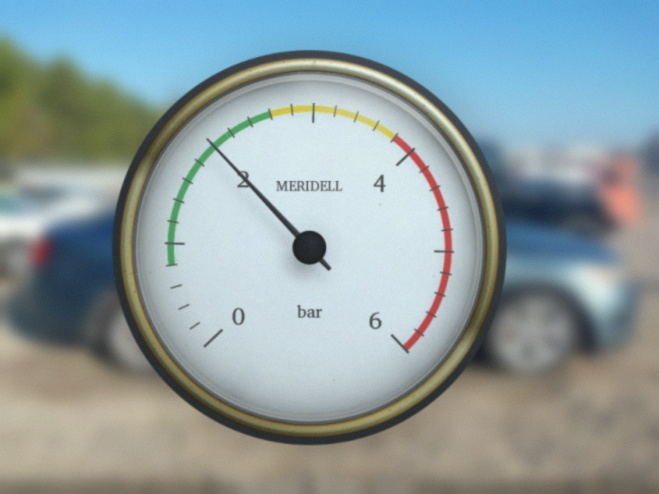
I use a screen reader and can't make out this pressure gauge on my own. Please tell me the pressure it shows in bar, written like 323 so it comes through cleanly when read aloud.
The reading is 2
